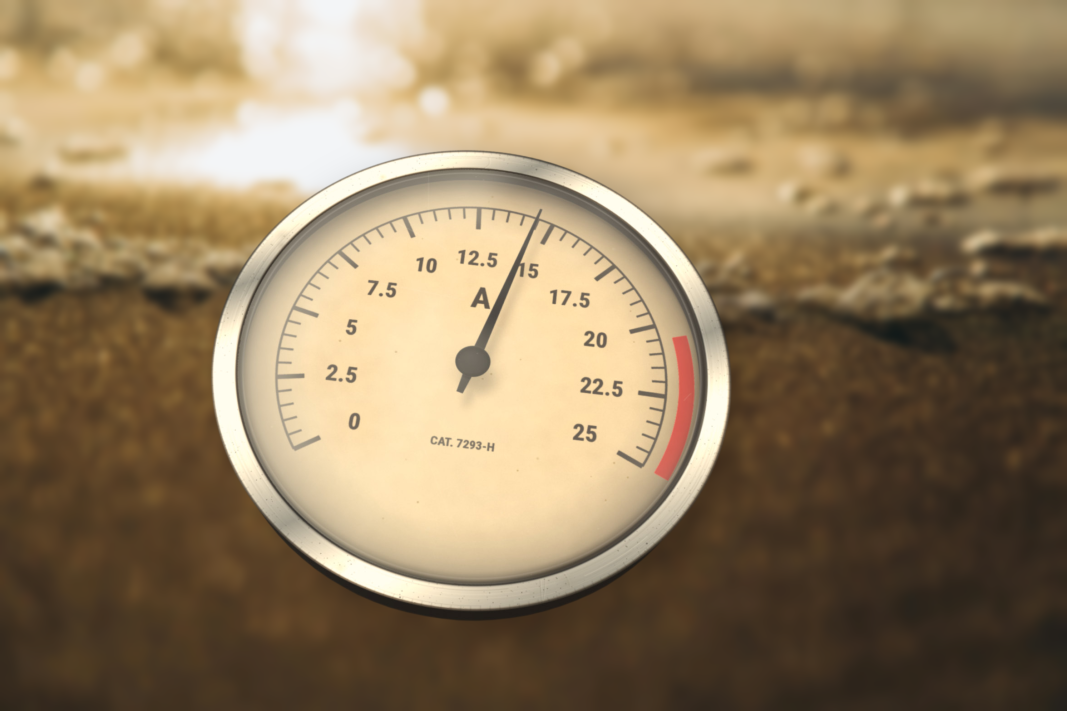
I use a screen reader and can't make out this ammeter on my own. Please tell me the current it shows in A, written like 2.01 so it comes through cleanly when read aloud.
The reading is 14.5
